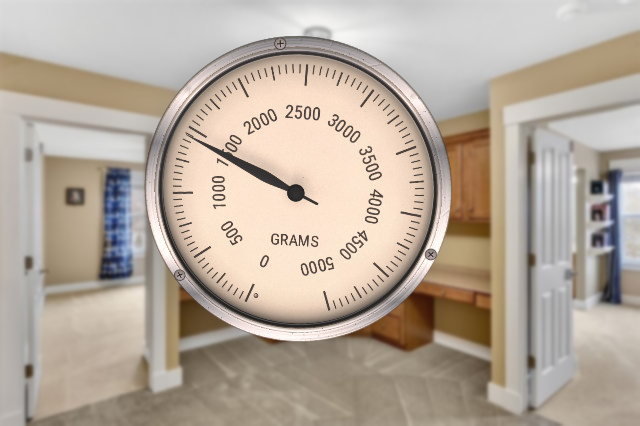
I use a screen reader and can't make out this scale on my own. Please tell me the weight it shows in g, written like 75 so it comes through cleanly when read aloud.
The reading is 1450
